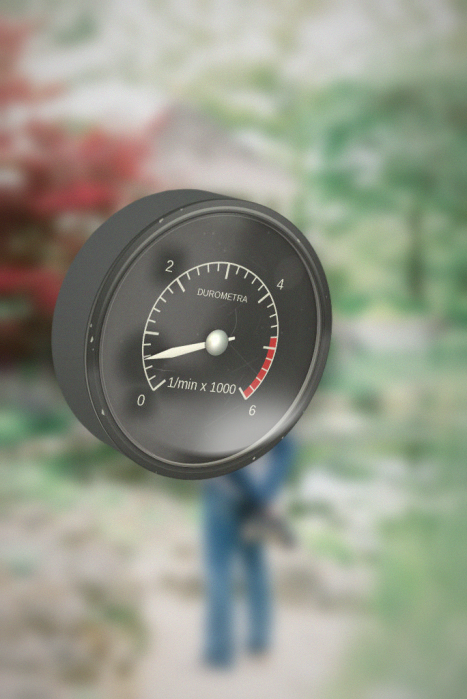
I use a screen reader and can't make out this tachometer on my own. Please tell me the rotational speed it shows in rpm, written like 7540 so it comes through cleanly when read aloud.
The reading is 600
